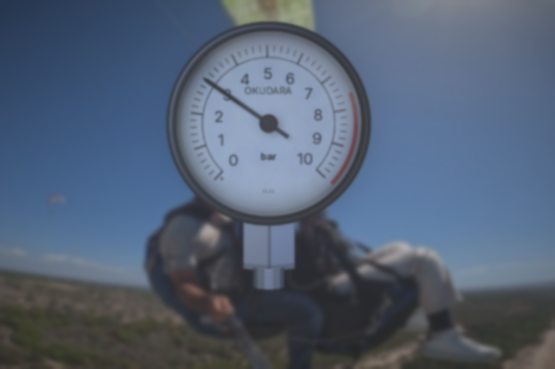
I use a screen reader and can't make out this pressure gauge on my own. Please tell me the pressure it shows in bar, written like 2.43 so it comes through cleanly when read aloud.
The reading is 3
